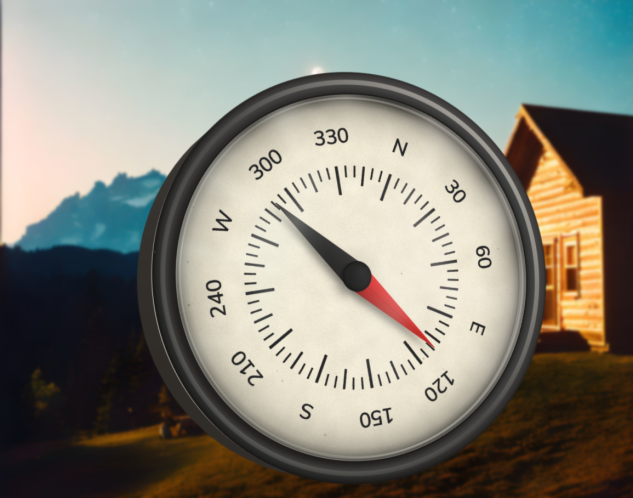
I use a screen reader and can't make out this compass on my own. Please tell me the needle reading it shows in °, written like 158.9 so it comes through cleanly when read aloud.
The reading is 110
